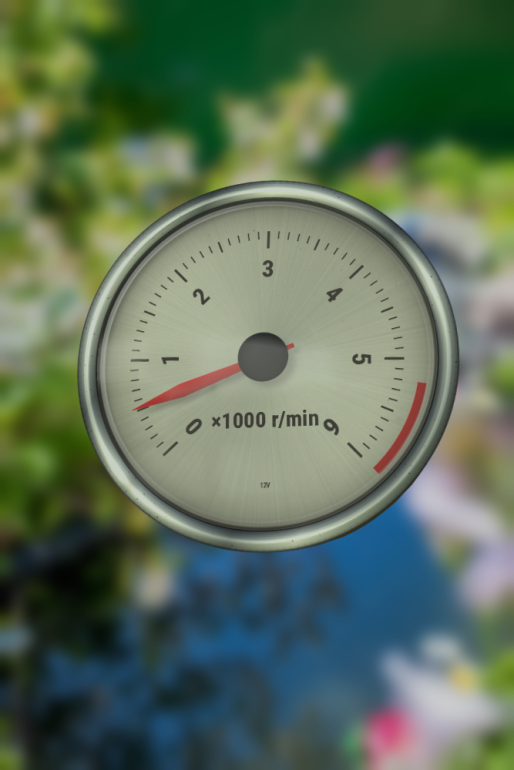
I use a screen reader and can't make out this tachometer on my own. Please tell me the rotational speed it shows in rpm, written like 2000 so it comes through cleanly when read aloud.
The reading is 500
